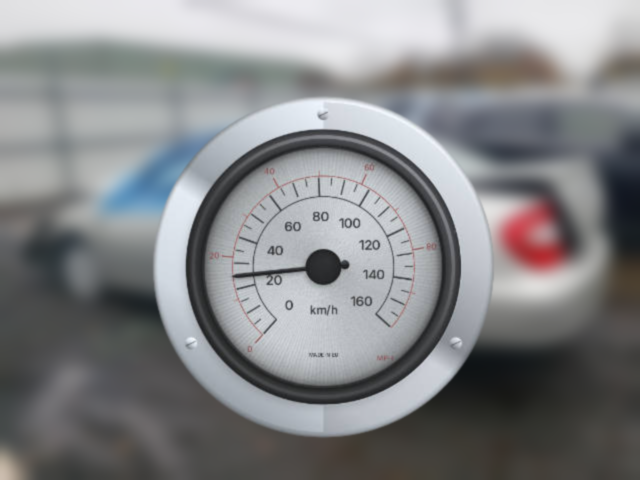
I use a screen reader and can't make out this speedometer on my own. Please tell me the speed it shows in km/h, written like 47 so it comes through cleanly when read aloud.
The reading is 25
